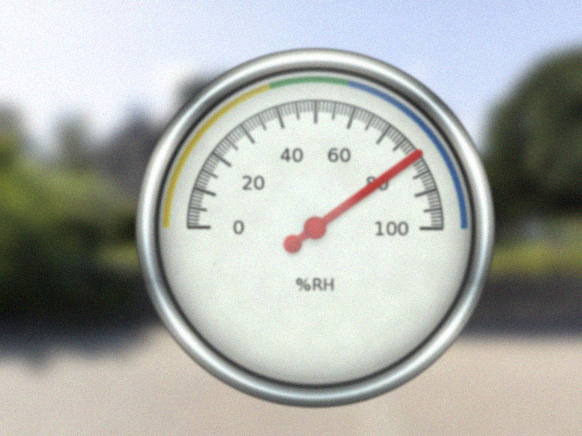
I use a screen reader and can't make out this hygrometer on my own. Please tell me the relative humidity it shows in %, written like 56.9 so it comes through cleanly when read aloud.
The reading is 80
